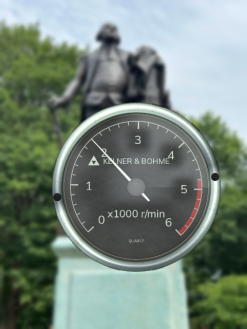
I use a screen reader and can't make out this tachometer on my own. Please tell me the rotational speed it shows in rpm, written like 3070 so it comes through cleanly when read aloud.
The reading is 2000
